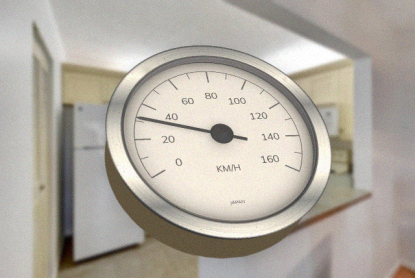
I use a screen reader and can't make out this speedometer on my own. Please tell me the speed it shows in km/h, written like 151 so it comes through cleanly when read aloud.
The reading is 30
